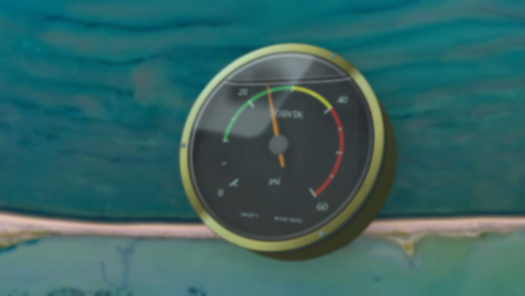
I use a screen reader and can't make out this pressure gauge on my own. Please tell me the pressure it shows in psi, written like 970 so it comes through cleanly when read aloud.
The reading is 25
